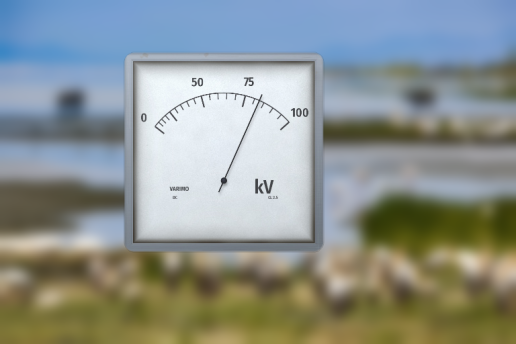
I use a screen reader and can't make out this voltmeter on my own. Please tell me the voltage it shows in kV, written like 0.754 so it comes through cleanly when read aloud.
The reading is 82.5
